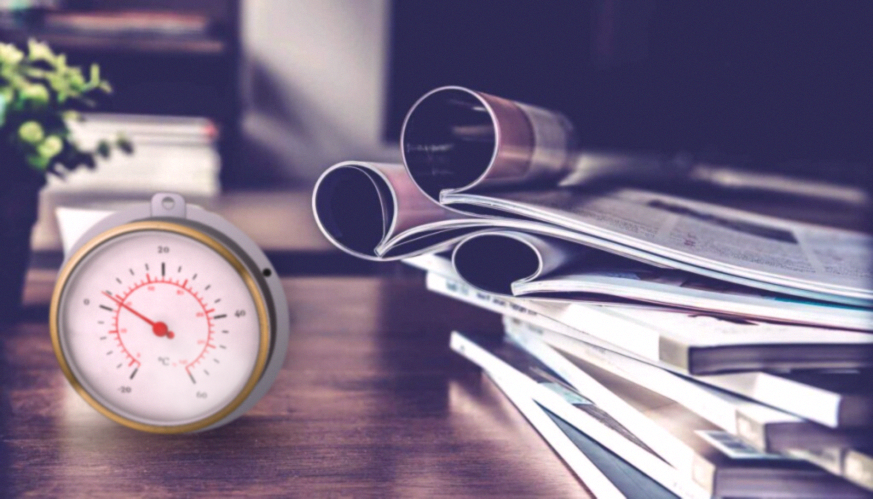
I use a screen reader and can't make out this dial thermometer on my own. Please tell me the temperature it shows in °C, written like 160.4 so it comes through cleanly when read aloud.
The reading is 4
